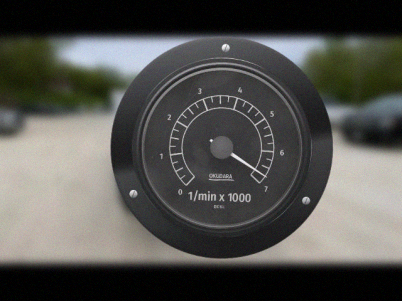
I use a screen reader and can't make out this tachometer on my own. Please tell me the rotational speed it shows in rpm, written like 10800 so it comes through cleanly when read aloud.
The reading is 6750
